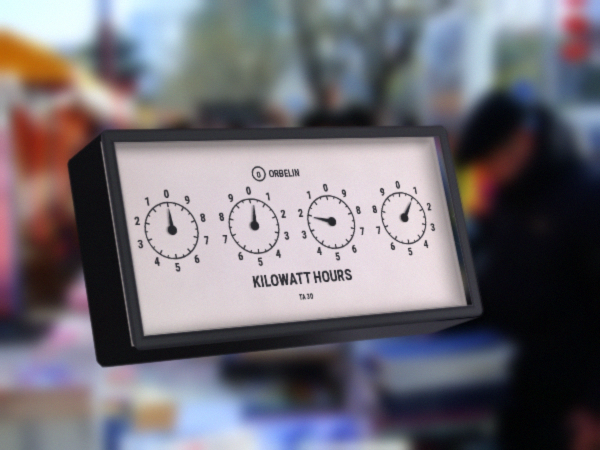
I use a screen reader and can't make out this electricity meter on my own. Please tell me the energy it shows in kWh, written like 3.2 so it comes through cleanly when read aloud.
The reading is 21
